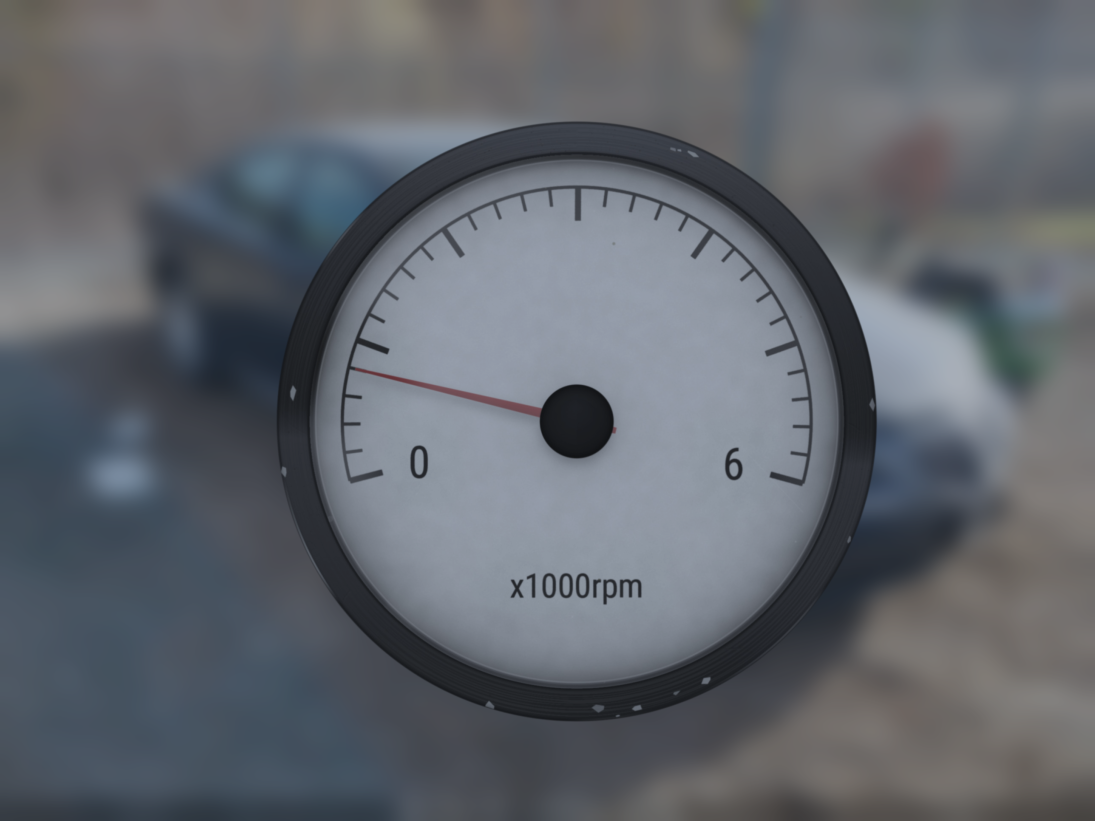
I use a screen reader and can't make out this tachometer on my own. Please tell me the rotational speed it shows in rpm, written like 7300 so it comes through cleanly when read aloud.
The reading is 800
